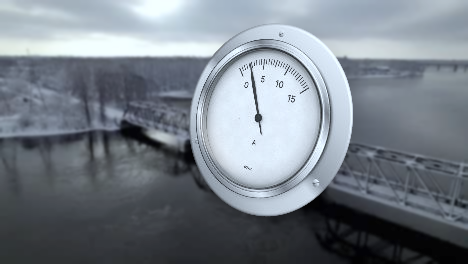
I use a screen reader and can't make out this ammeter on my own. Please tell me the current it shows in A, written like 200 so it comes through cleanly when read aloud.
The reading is 2.5
